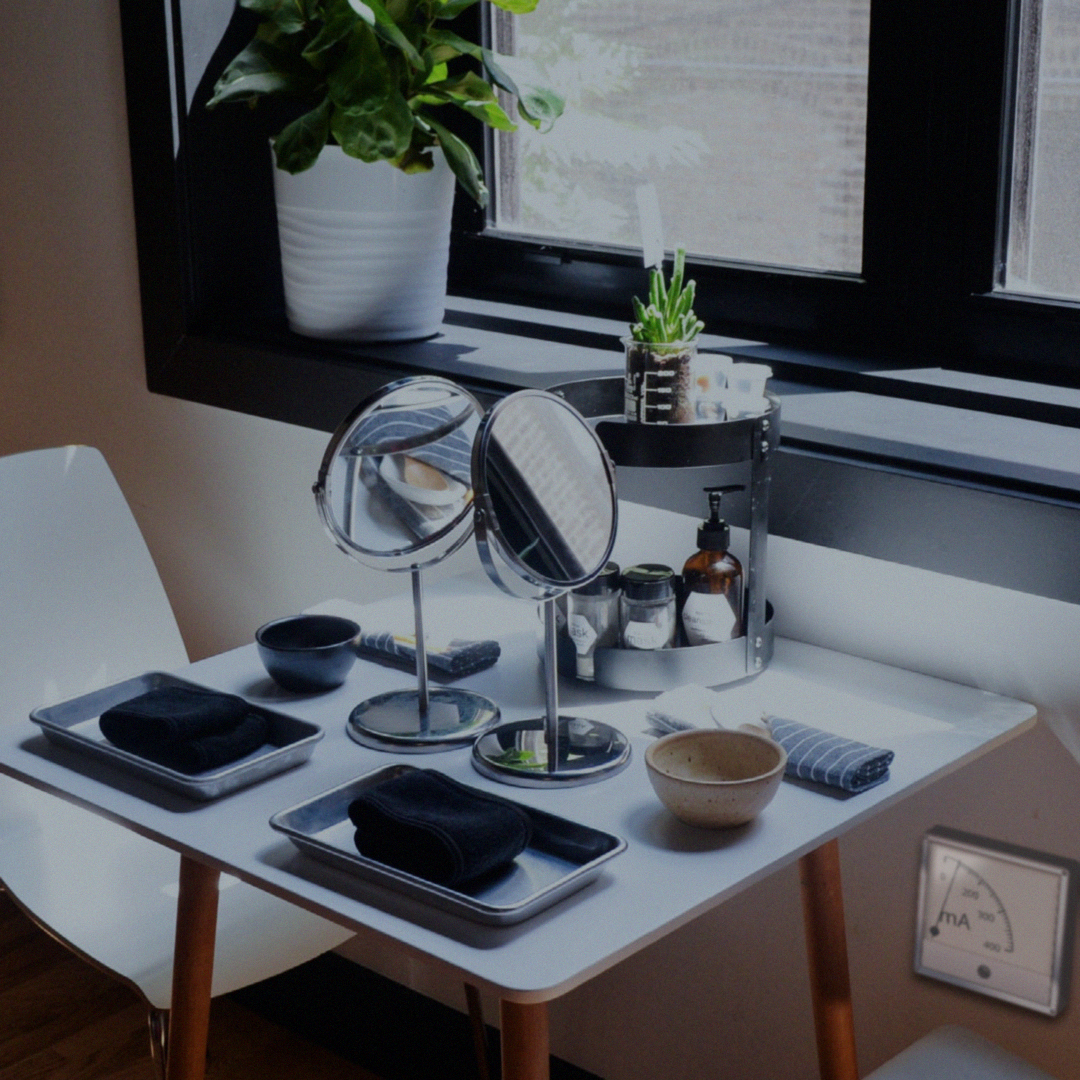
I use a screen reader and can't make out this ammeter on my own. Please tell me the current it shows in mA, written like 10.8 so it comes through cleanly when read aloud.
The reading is 100
